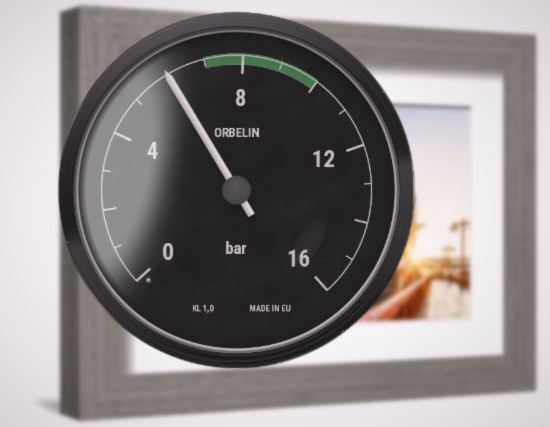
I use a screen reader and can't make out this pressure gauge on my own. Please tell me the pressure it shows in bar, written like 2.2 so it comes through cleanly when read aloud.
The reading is 6
